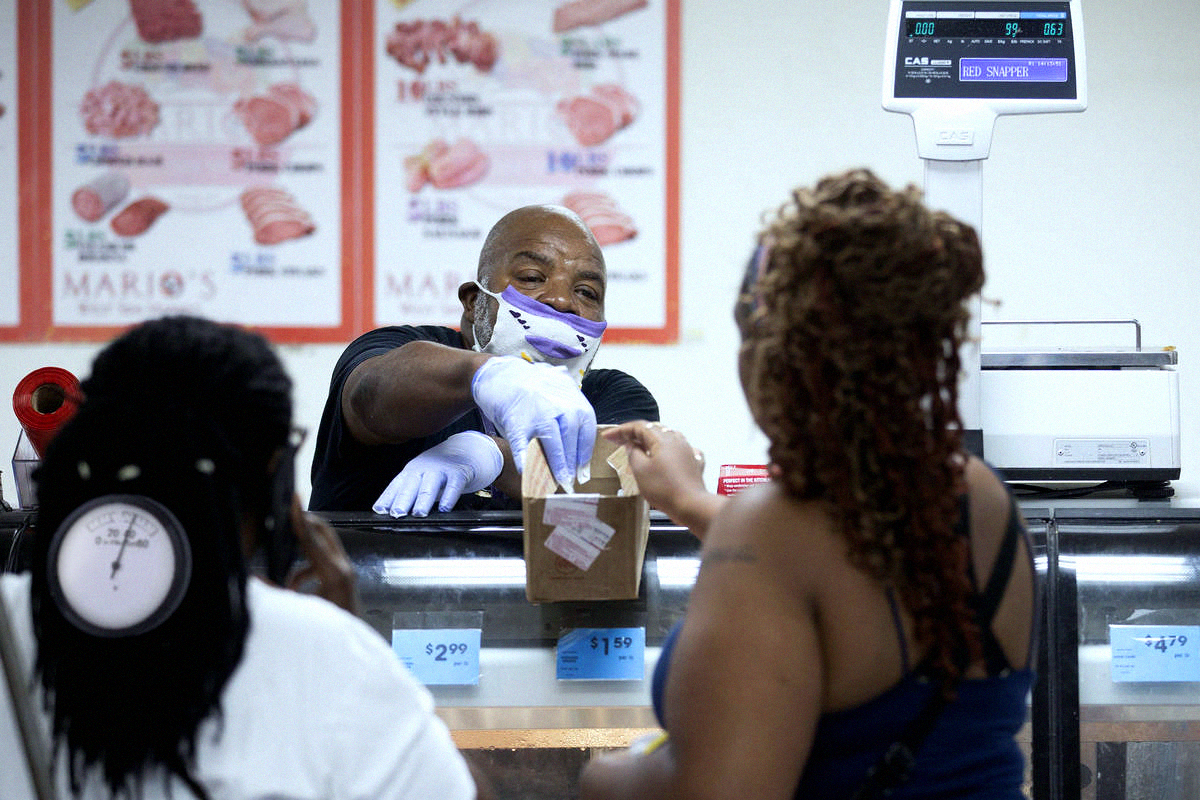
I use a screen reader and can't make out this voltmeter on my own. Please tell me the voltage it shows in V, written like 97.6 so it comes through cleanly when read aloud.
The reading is 40
